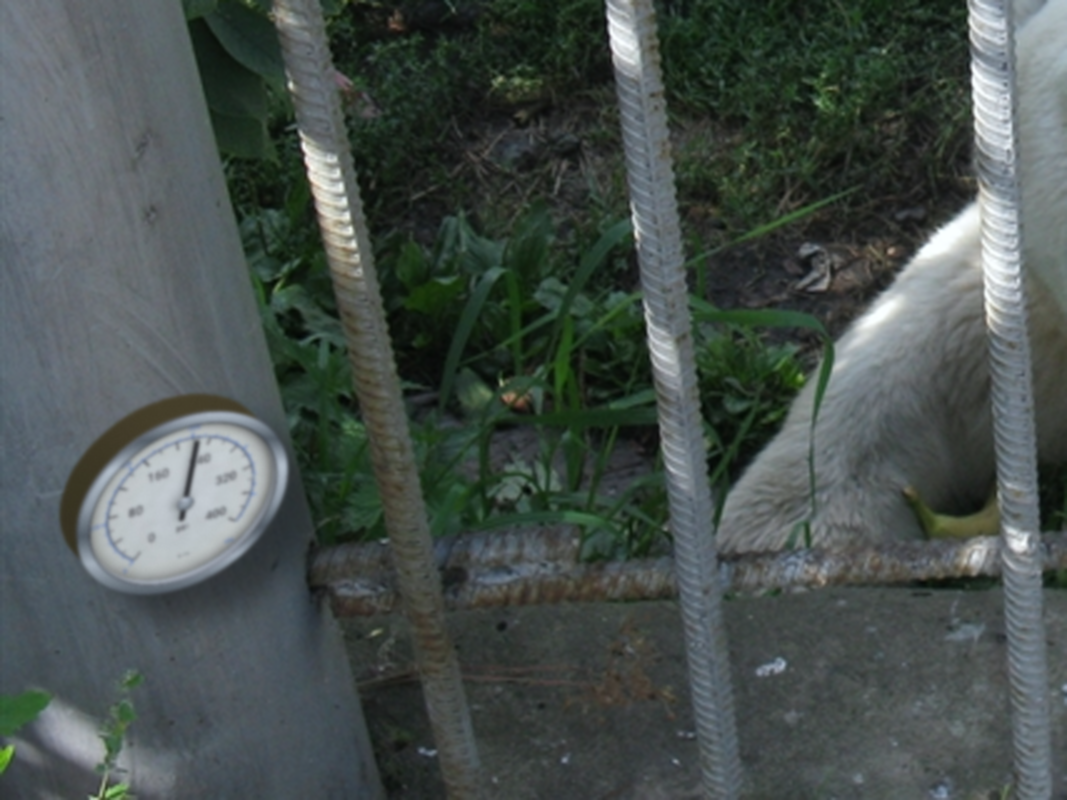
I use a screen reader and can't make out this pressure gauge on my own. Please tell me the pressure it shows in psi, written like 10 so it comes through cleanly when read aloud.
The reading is 220
